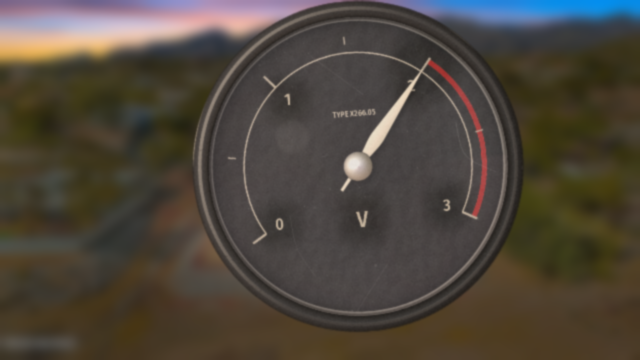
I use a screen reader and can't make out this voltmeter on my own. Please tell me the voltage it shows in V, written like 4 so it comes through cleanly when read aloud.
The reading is 2
